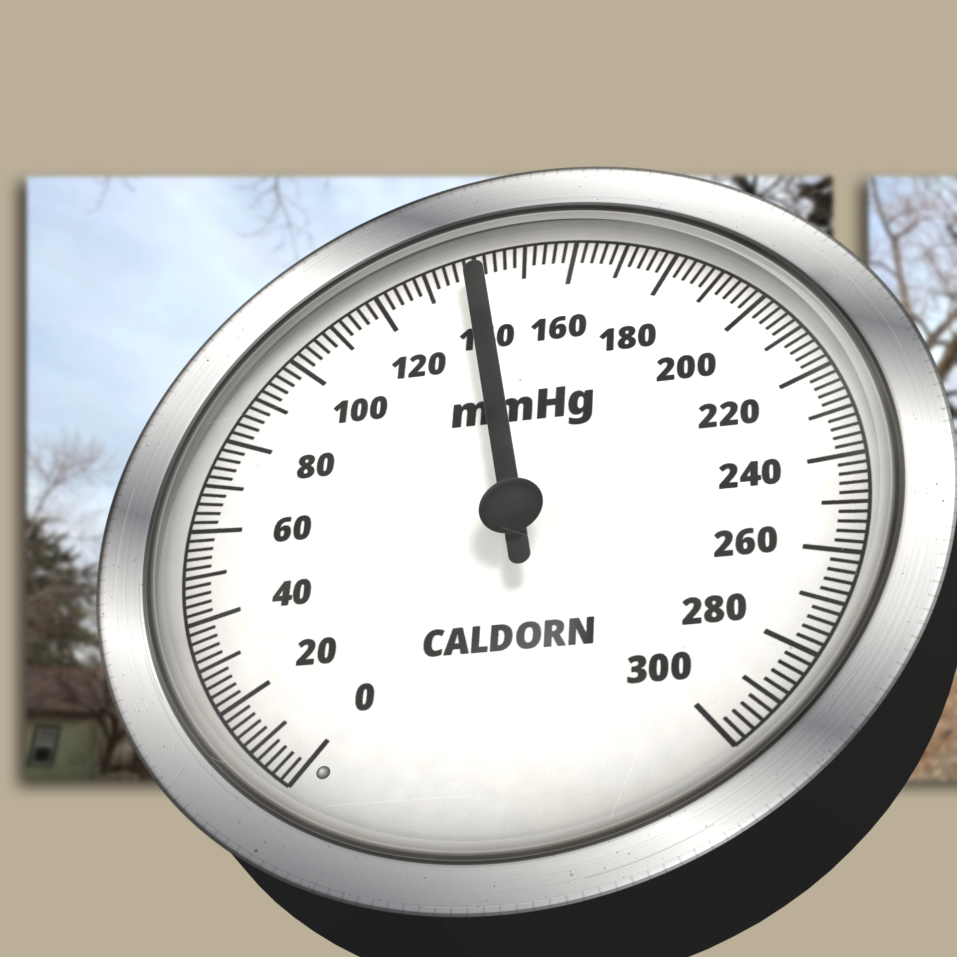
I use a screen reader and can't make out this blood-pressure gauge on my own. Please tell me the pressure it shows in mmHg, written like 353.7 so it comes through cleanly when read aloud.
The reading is 140
